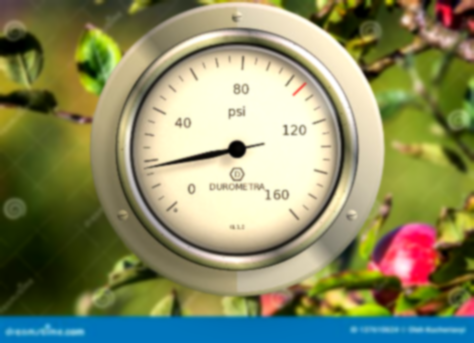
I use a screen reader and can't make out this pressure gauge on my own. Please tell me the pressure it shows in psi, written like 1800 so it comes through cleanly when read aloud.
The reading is 17.5
